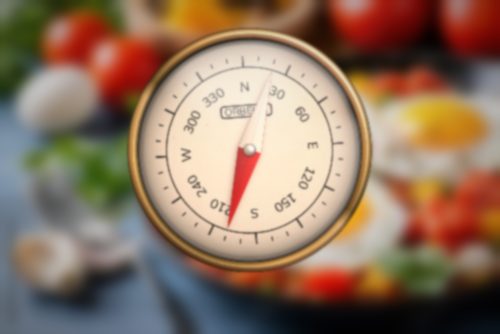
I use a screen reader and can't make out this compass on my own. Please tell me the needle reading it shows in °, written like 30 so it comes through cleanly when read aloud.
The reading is 200
